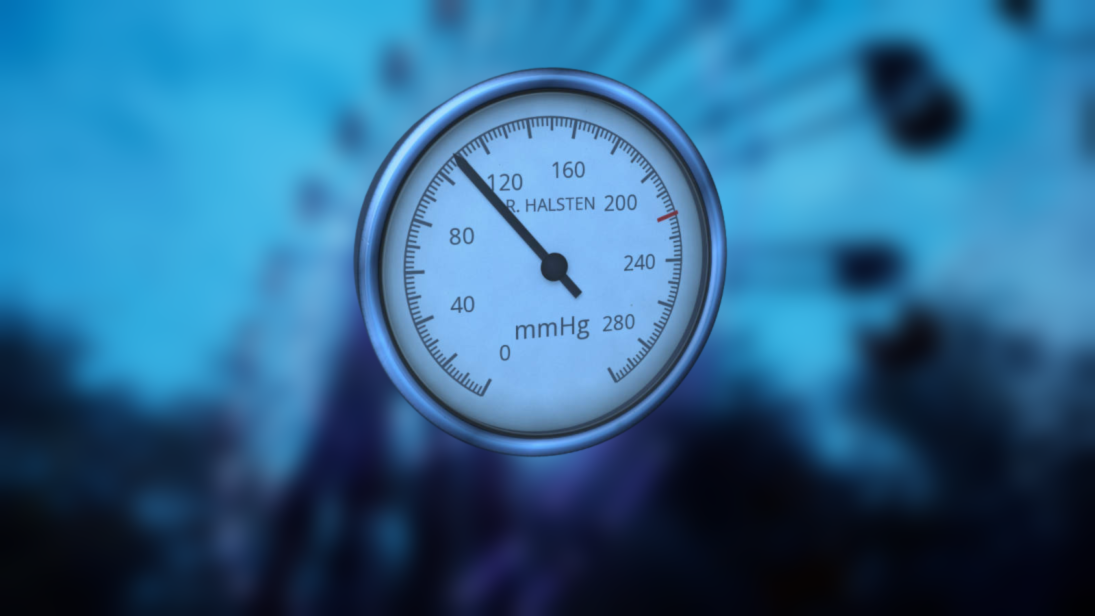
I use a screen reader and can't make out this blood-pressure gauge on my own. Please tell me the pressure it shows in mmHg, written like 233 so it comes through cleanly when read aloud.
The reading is 108
